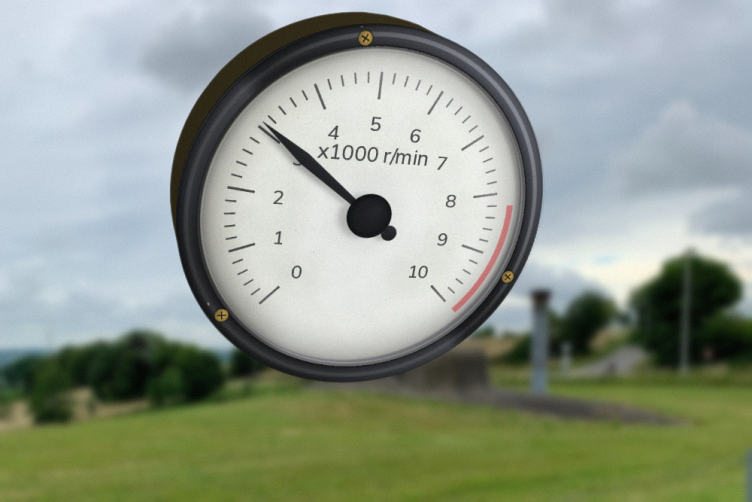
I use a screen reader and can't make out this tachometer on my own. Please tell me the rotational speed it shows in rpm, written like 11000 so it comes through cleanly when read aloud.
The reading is 3100
